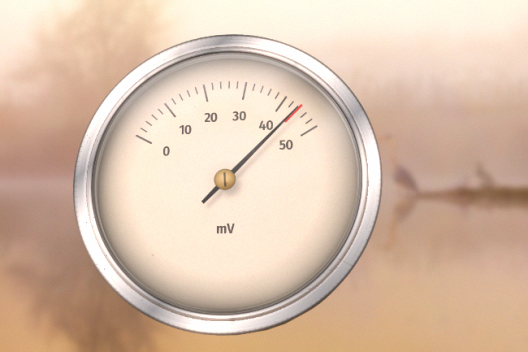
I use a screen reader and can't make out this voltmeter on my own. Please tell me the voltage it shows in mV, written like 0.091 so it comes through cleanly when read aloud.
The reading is 44
